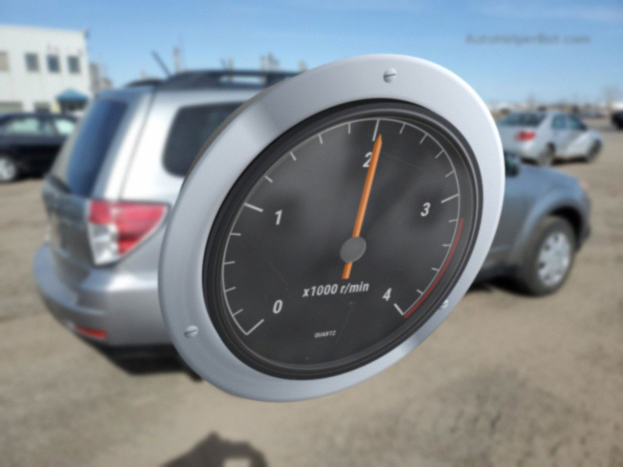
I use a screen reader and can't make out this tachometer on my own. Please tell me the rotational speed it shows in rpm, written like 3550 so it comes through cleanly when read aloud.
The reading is 2000
